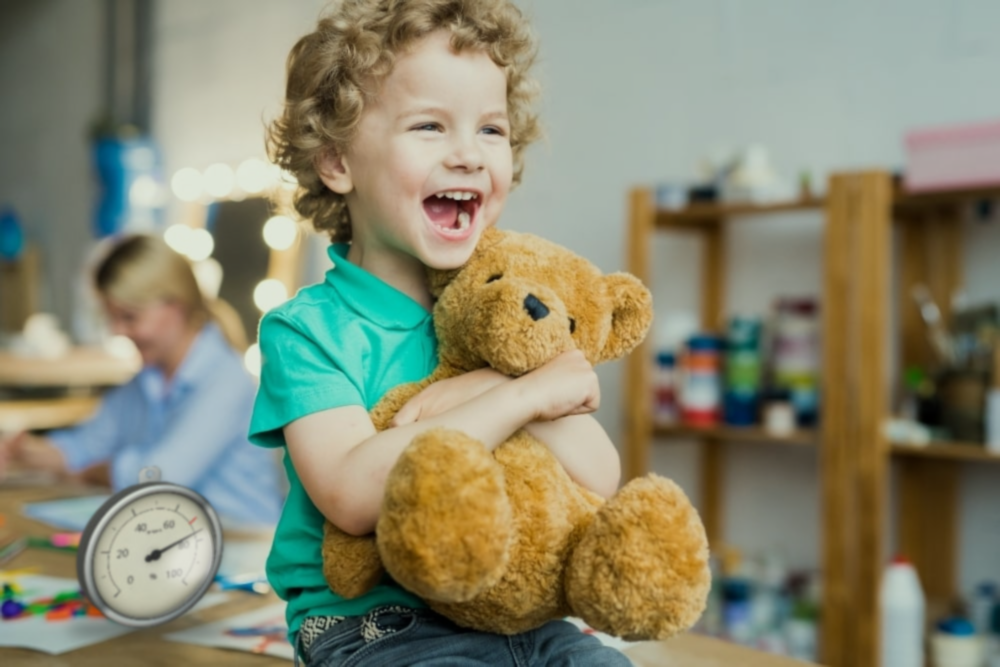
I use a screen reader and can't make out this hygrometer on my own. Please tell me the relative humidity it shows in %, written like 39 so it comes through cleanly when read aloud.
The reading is 75
